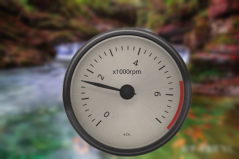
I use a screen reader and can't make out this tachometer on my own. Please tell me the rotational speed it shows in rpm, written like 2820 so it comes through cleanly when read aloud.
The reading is 1600
